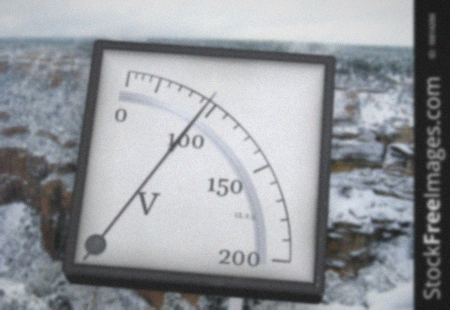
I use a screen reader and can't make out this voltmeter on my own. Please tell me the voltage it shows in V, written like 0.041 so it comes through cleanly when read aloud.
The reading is 95
